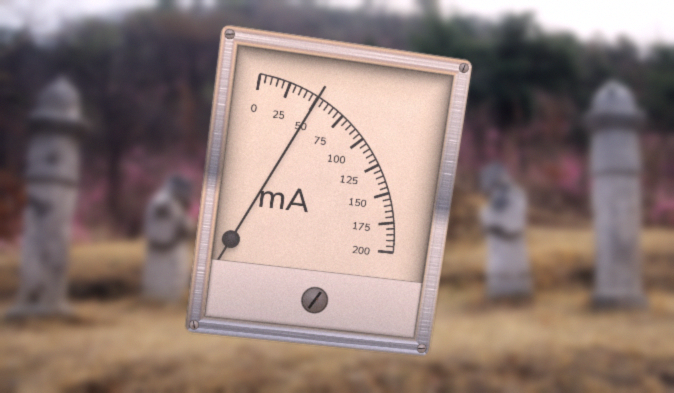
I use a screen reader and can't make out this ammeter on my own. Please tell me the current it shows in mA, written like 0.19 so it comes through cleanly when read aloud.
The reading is 50
